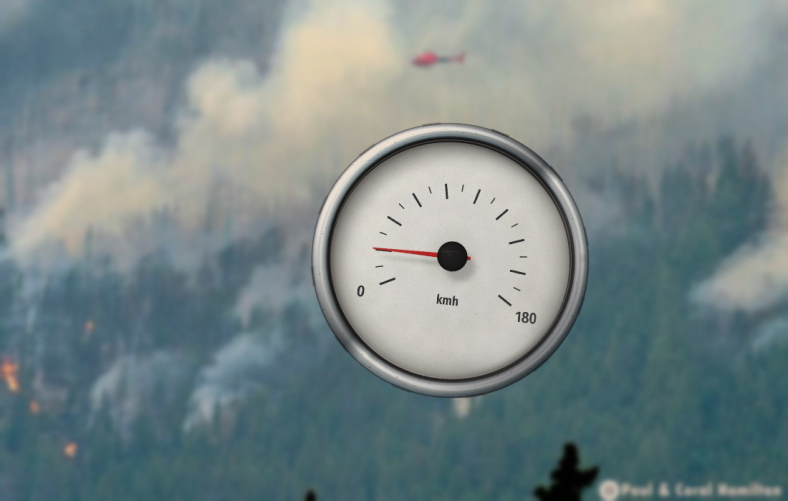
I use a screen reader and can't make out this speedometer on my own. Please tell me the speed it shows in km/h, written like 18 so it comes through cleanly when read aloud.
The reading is 20
